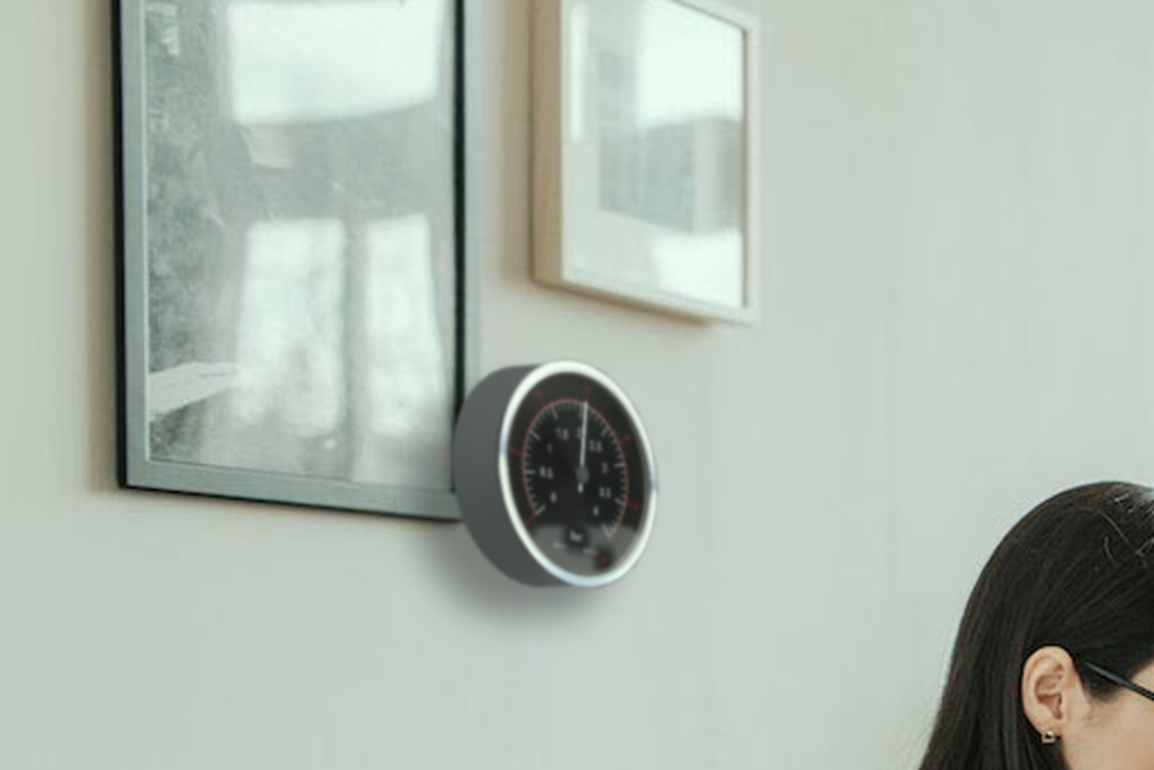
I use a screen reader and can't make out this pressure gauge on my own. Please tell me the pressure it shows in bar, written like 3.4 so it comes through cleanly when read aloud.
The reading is 2
